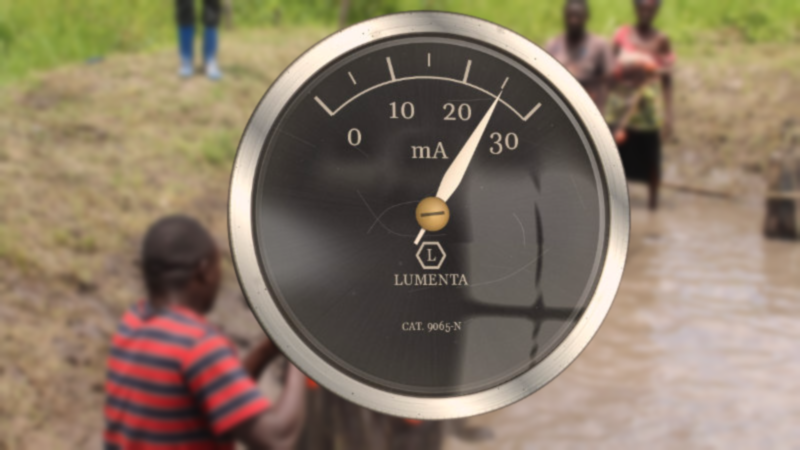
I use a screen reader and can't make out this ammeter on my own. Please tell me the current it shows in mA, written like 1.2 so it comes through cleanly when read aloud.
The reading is 25
